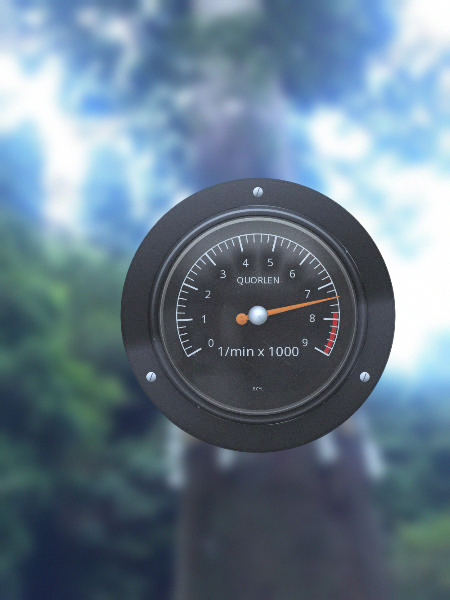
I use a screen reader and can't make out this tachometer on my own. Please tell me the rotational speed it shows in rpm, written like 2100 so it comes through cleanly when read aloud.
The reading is 7400
